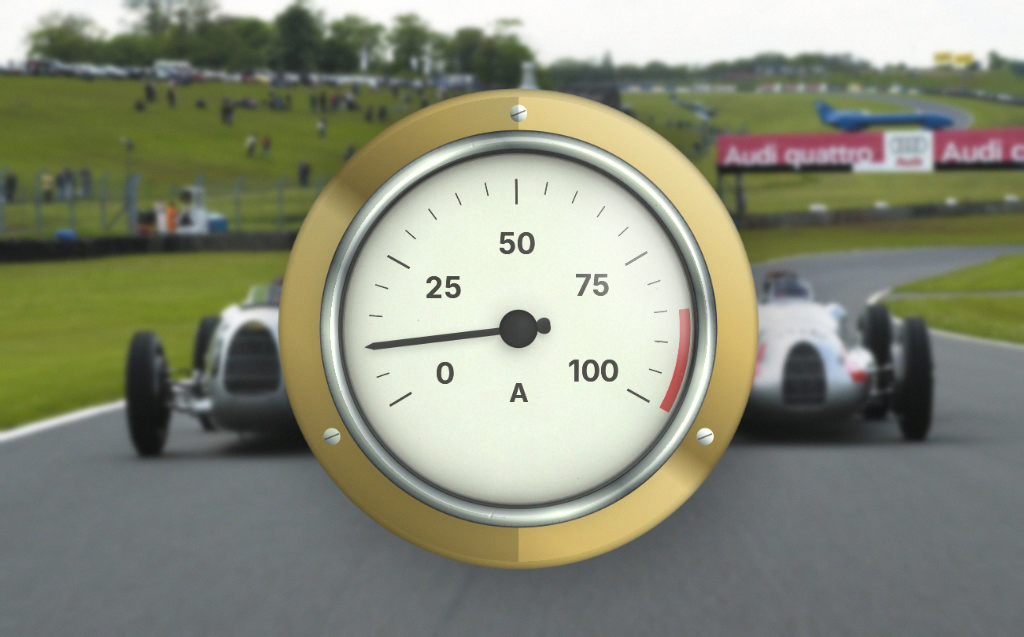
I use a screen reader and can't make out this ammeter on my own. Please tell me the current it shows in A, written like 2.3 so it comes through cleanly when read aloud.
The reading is 10
